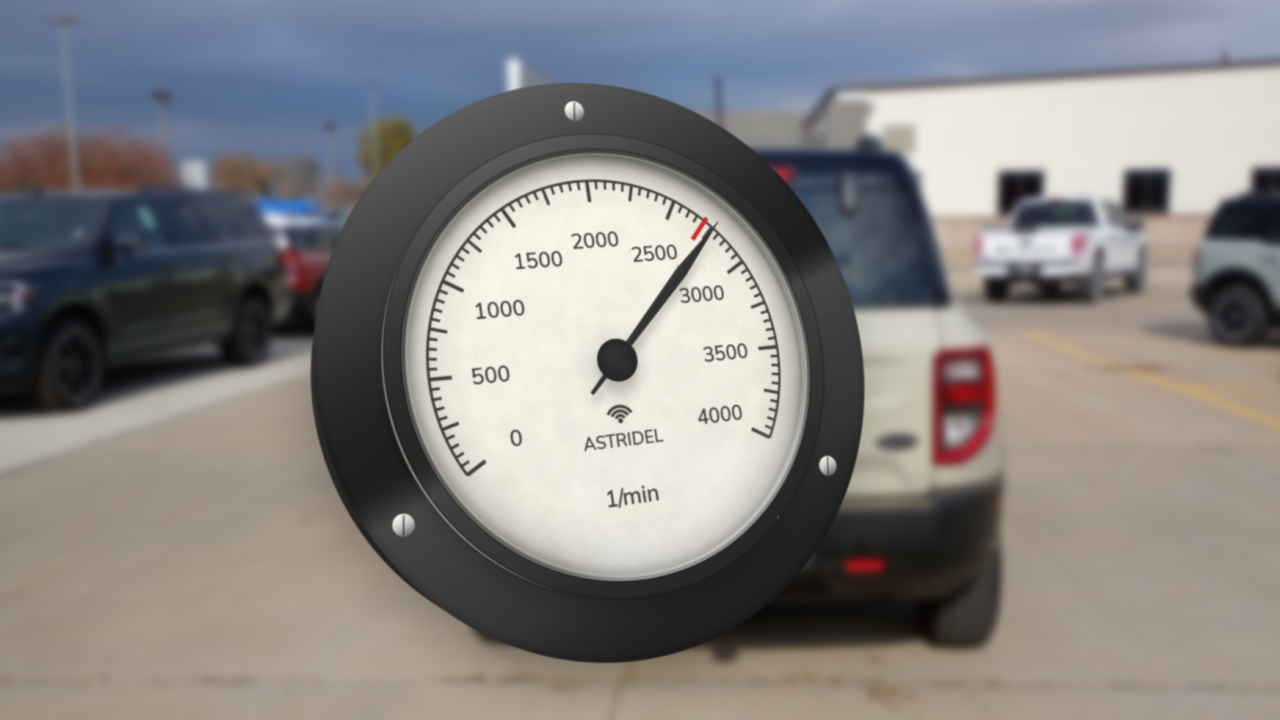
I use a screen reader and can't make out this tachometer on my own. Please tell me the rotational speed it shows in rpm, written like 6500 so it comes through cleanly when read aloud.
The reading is 2750
